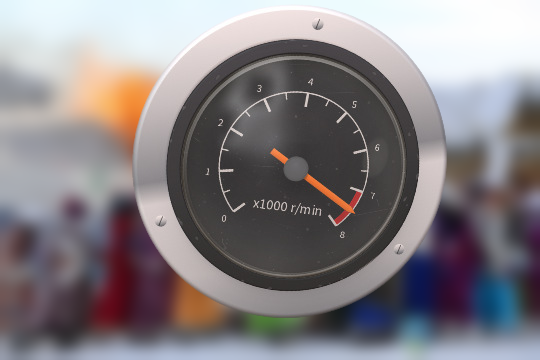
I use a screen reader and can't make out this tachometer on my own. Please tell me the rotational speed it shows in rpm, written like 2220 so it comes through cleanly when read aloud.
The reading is 7500
